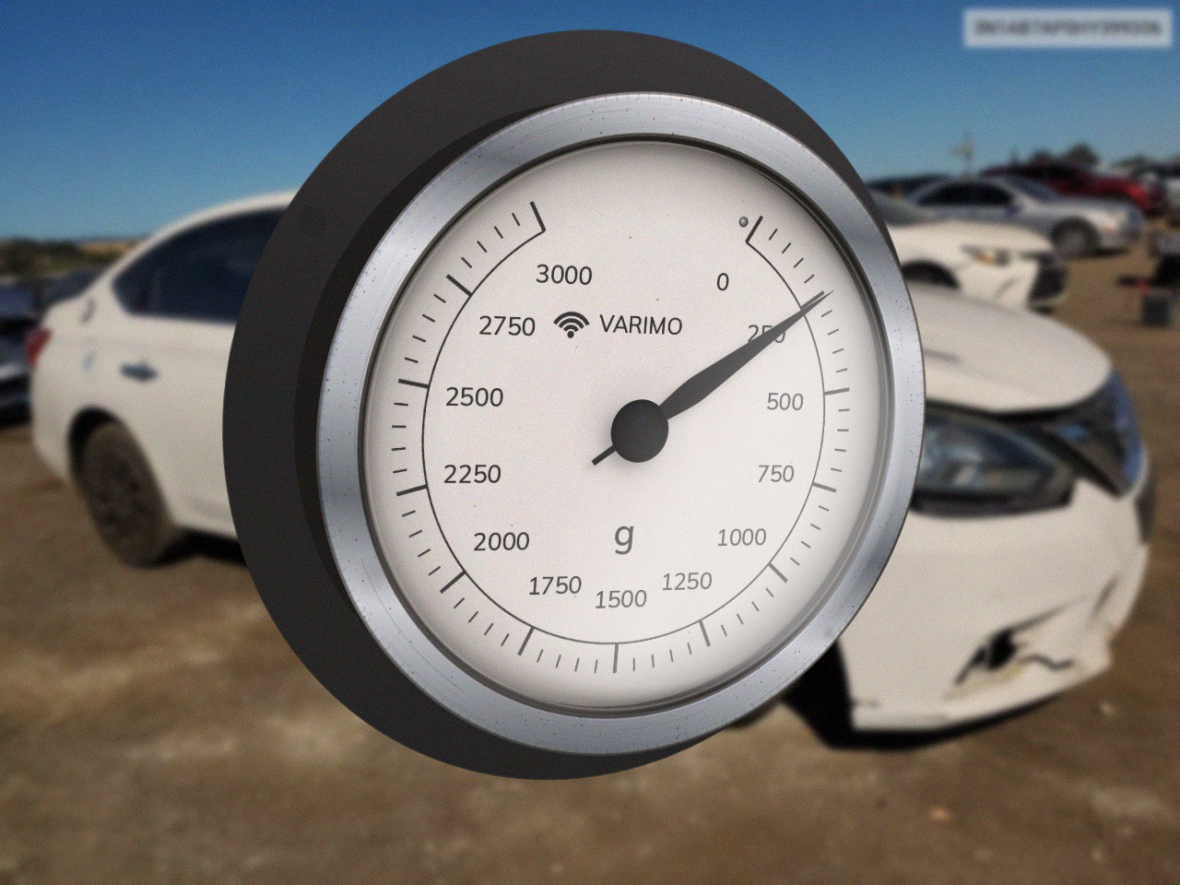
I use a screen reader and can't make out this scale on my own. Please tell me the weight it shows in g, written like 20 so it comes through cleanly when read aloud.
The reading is 250
